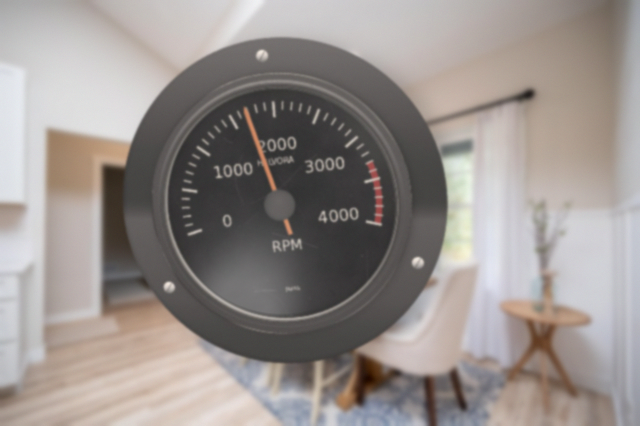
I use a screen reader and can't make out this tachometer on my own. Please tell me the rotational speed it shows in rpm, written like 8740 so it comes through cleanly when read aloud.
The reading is 1700
